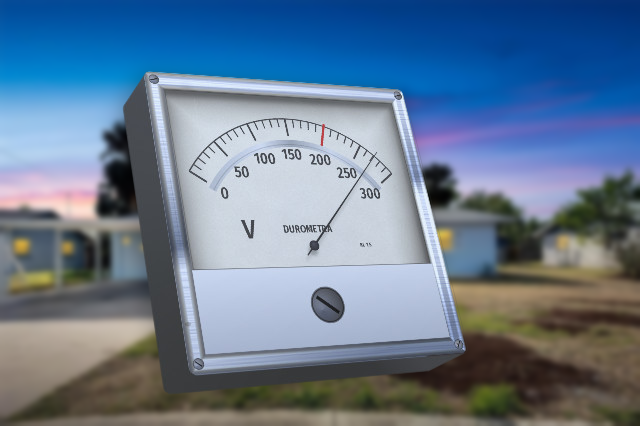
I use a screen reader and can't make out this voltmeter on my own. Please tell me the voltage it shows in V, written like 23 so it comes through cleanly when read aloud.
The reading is 270
